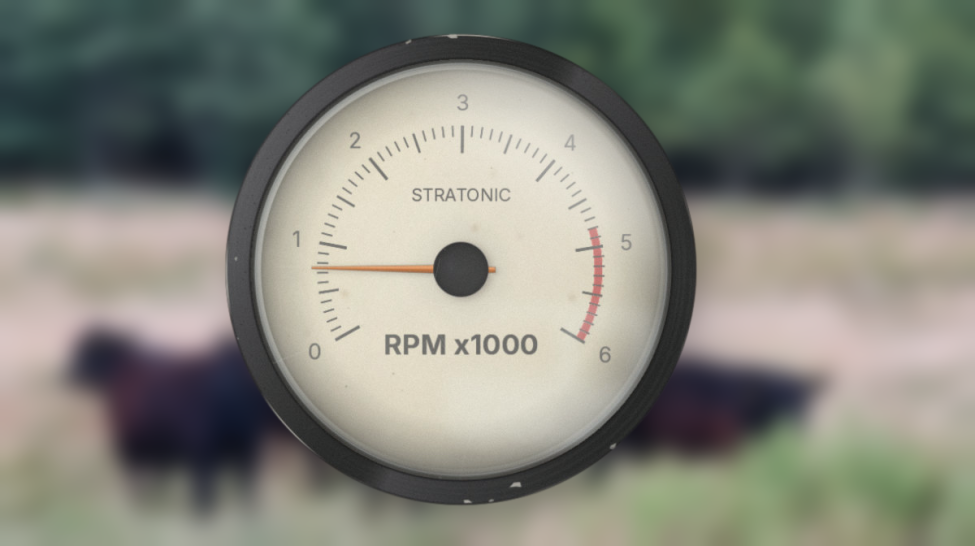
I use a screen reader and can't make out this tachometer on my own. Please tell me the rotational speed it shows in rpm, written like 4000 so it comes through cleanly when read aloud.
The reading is 750
